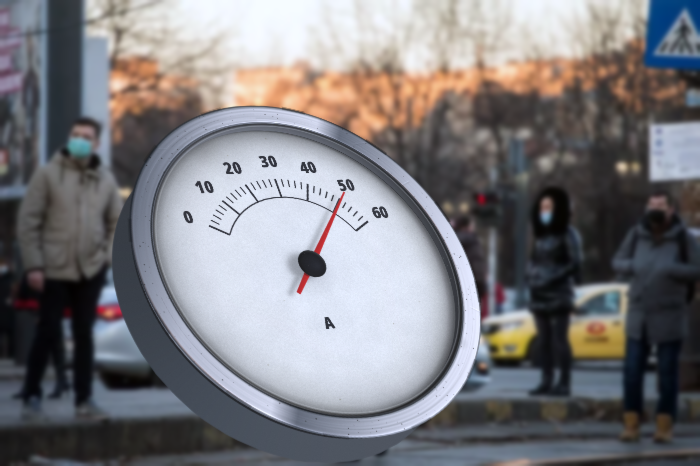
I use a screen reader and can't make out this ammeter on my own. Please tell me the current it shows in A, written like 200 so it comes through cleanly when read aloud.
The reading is 50
